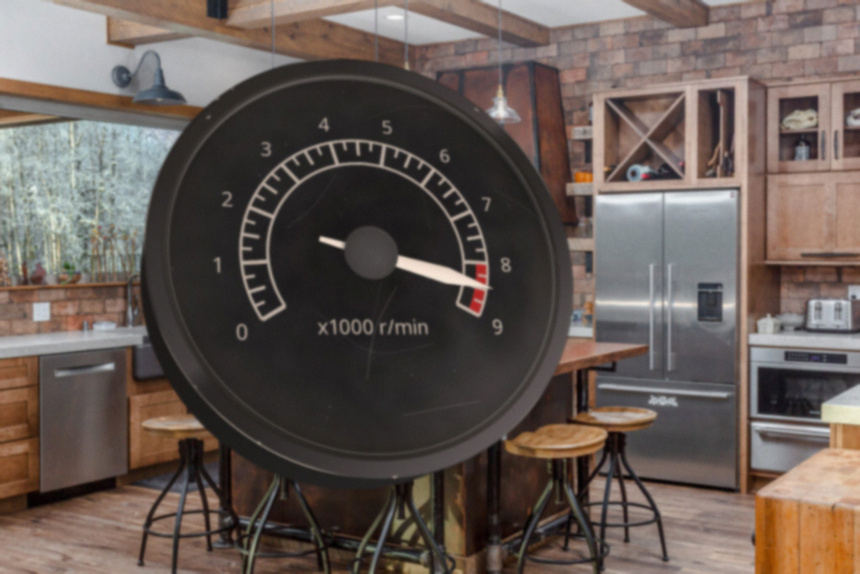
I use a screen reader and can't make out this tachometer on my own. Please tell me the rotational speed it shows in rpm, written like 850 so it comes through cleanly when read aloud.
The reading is 8500
